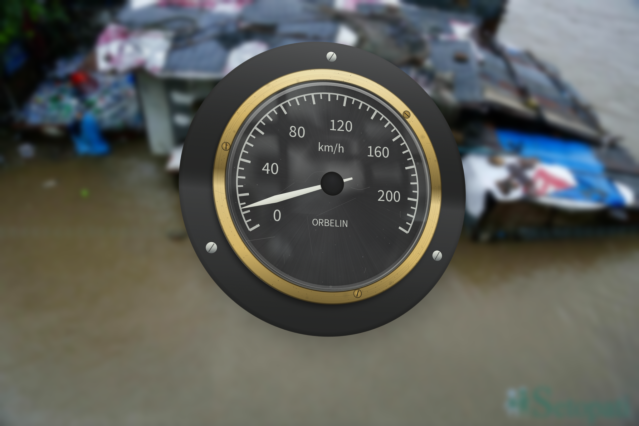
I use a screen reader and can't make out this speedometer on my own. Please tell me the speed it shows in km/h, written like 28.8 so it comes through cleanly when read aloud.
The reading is 12.5
